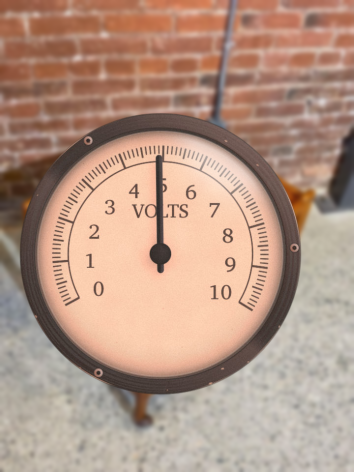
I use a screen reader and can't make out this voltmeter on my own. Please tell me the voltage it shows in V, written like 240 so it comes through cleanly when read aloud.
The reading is 4.9
